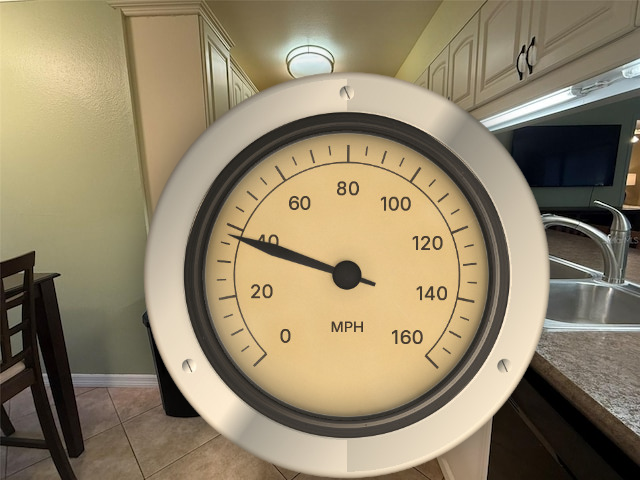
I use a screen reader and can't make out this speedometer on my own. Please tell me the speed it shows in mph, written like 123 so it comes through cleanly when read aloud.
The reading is 37.5
